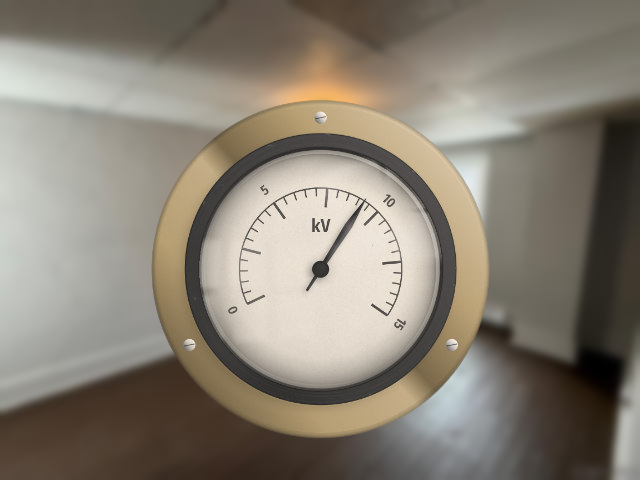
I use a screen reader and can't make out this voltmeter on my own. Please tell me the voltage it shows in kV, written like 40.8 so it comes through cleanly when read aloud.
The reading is 9.25
